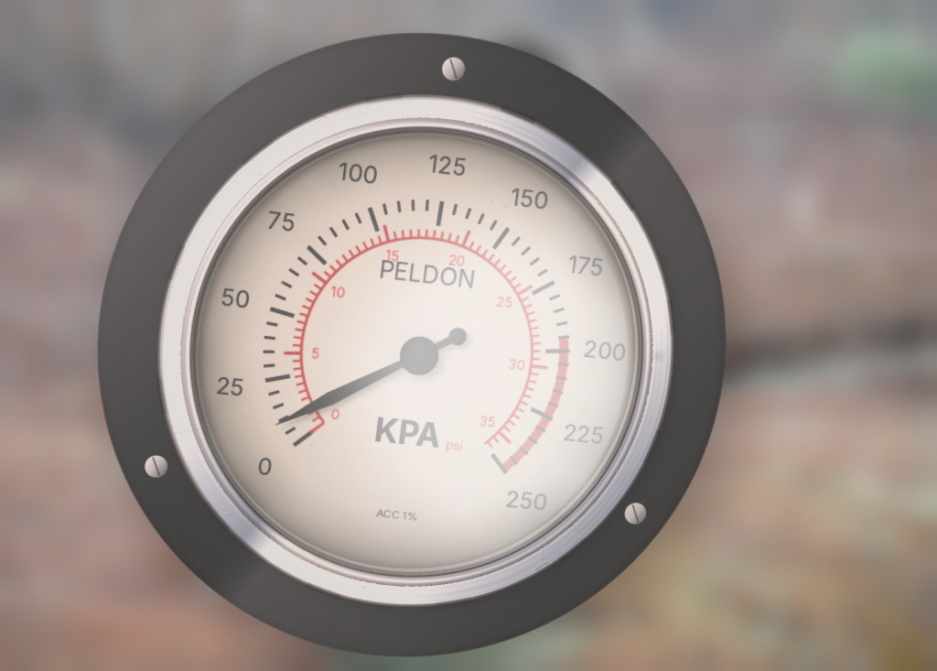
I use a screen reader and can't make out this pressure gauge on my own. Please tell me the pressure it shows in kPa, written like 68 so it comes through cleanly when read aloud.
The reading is 10
